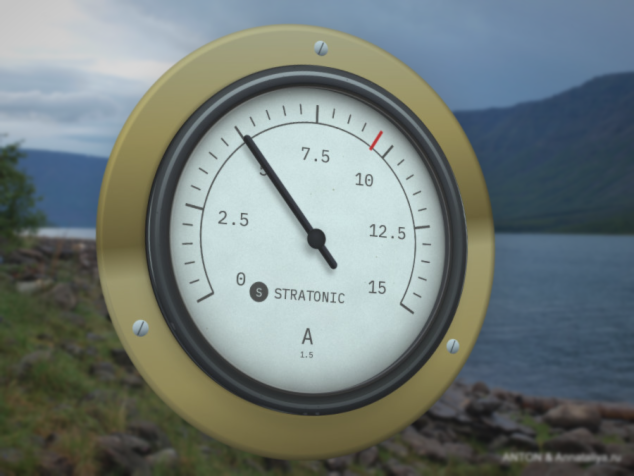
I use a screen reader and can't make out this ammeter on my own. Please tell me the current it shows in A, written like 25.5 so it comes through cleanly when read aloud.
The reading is 5
